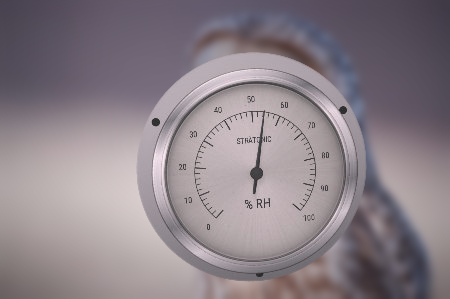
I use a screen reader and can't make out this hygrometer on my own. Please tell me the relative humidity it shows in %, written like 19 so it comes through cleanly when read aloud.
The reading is 54
